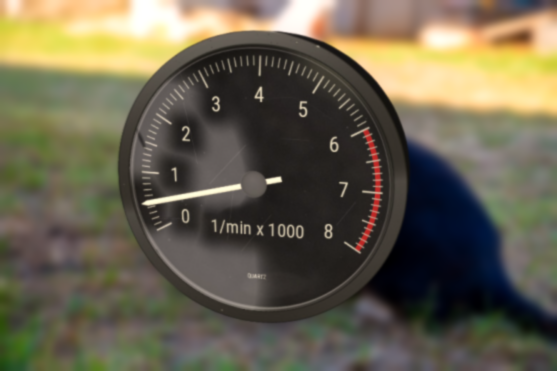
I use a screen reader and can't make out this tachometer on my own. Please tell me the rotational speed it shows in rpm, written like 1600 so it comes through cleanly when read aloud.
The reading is 500
